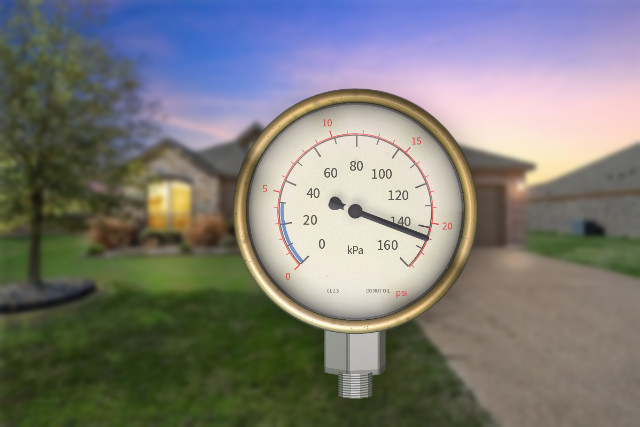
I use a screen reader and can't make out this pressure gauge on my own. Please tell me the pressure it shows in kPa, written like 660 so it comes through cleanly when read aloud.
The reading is 145
